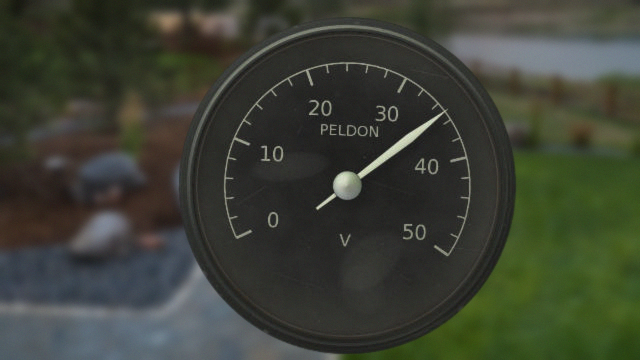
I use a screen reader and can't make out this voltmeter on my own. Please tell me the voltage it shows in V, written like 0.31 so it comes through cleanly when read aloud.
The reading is 35
